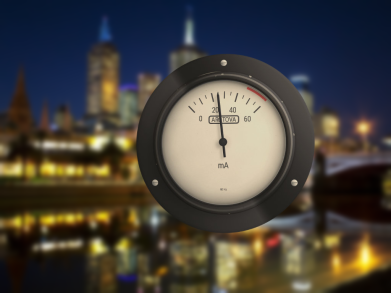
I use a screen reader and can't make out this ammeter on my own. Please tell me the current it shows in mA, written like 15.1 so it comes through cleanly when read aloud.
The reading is 25
